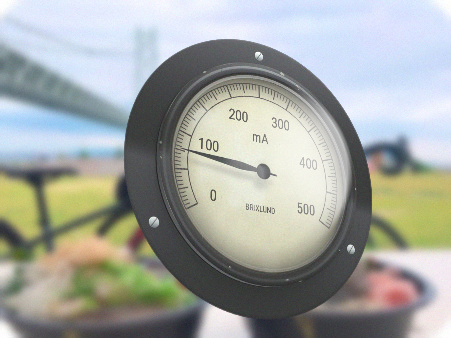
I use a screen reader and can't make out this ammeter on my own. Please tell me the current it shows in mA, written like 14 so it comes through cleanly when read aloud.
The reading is 75
